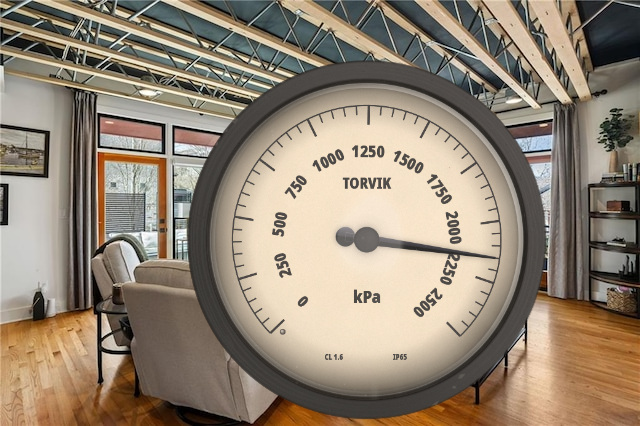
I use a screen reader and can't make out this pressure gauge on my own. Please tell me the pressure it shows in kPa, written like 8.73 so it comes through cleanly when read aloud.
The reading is 2150
